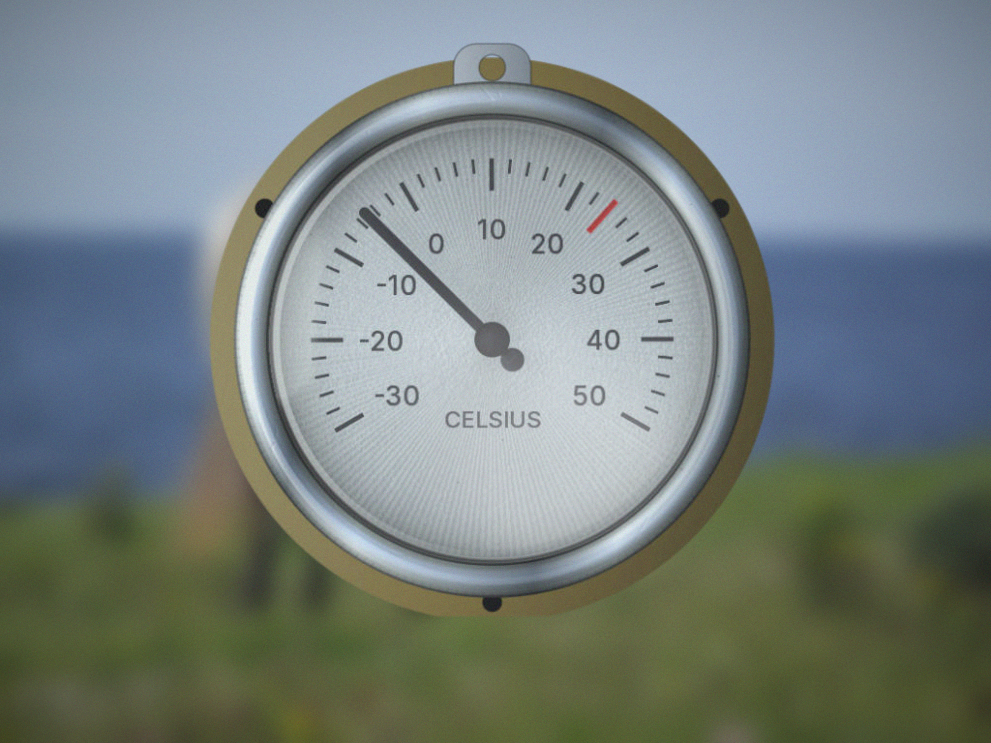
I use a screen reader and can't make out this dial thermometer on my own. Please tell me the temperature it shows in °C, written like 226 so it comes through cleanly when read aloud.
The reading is -5
